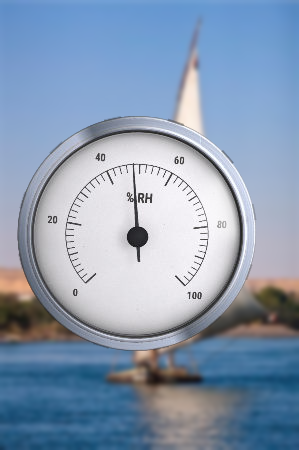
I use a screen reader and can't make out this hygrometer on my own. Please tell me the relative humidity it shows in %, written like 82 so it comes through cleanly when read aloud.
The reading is 48
